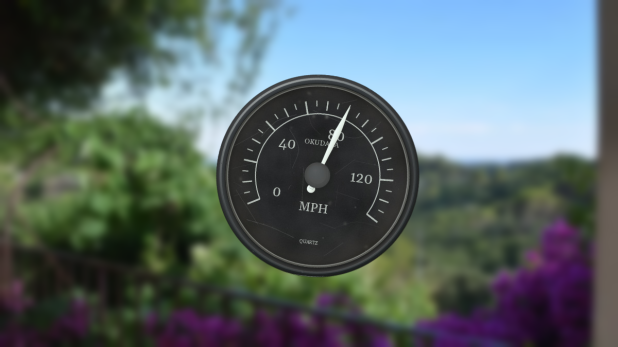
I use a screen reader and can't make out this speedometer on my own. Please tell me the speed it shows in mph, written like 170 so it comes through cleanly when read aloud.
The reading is 80
